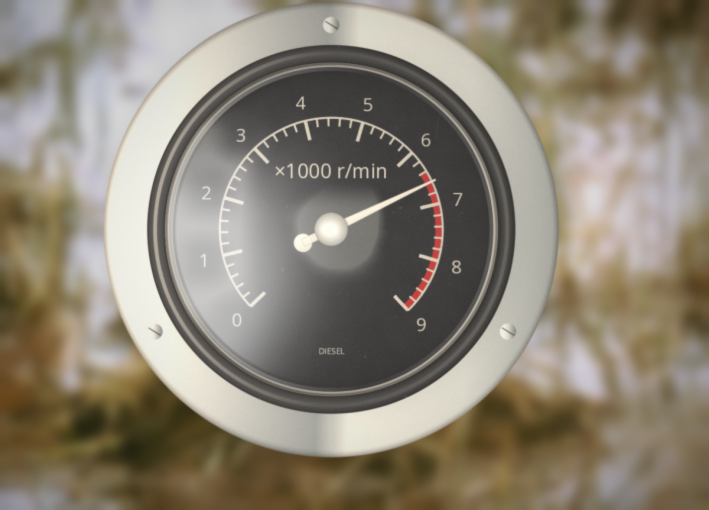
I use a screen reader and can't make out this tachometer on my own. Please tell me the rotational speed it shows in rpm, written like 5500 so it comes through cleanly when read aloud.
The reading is 6600
